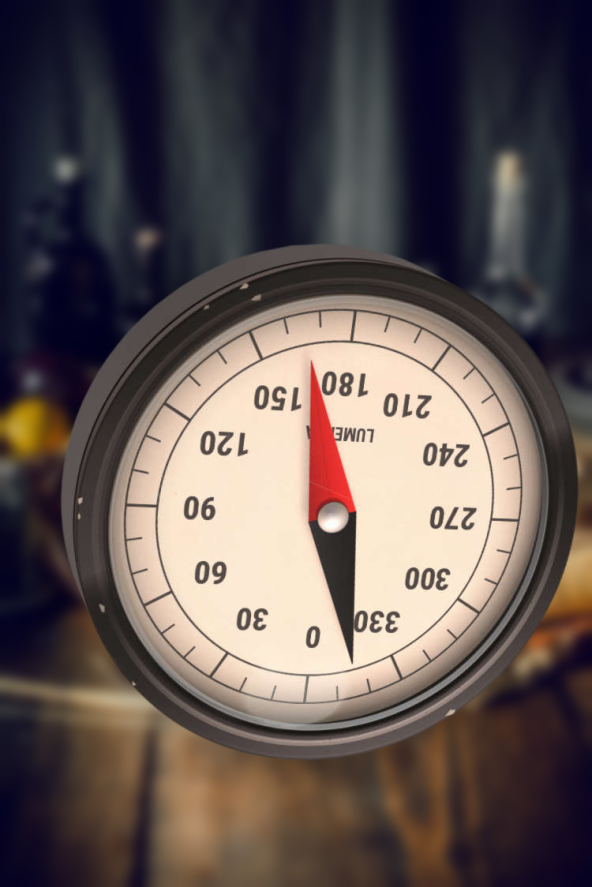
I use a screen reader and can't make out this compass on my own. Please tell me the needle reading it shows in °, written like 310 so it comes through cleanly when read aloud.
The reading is 165
